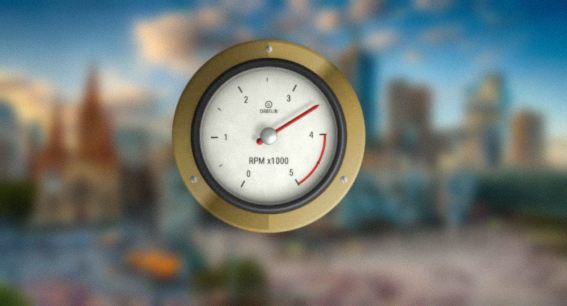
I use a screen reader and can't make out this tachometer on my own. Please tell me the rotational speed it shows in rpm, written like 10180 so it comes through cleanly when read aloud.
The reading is 3500
